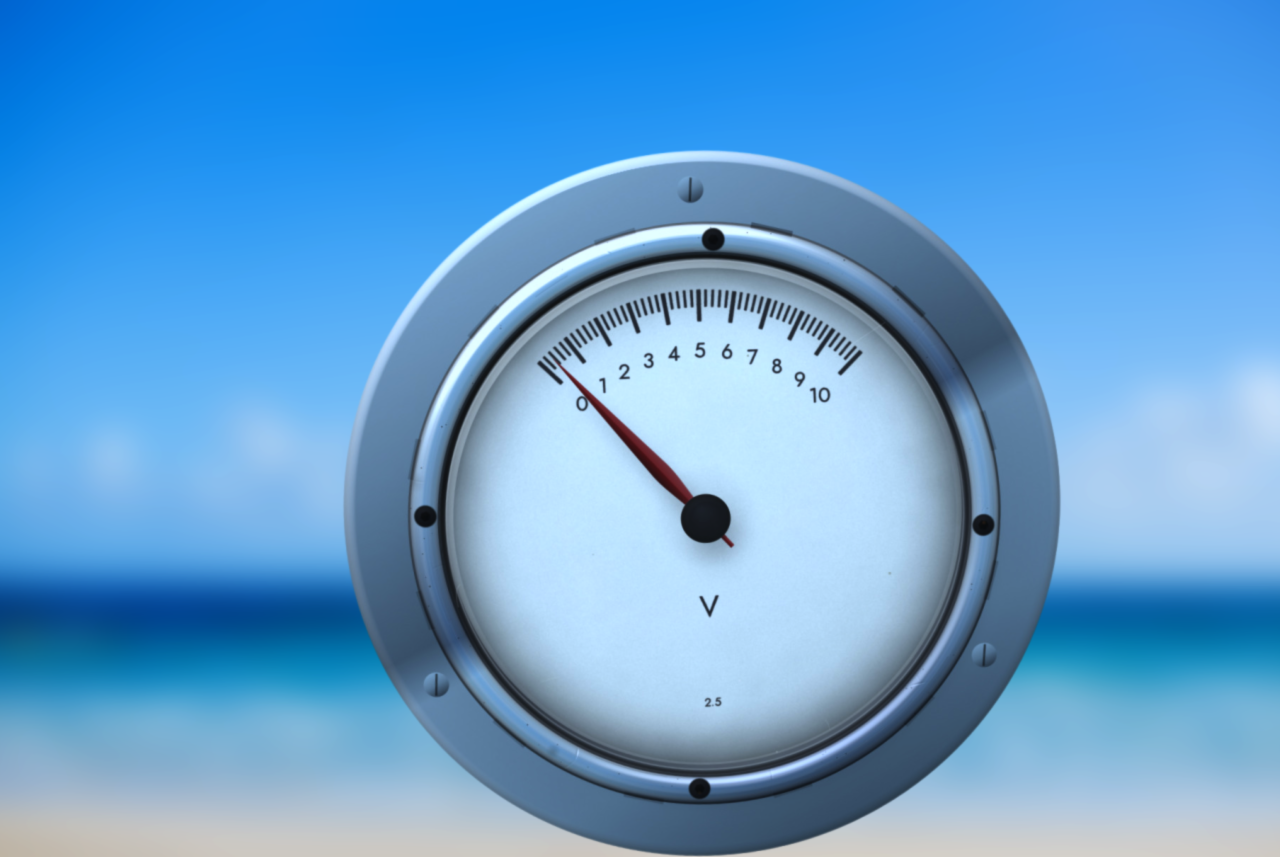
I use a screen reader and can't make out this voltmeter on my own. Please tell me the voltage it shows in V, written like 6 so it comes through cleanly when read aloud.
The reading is 0.4
